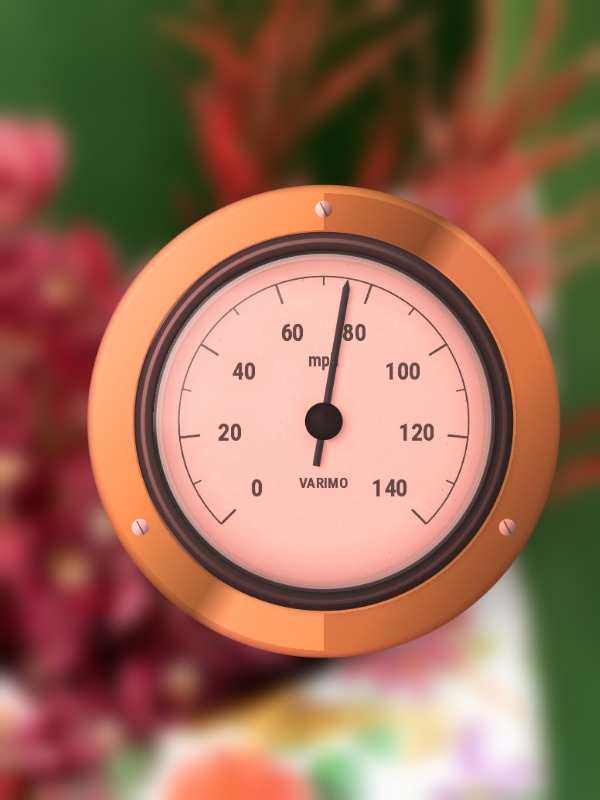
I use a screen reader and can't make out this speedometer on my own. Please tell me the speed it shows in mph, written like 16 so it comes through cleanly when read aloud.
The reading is 75
